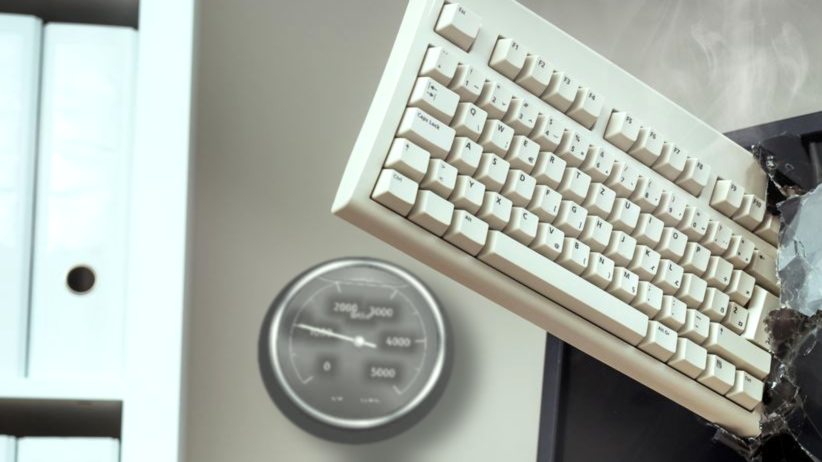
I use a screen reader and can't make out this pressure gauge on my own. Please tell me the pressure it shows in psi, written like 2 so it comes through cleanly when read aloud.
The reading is 1000
